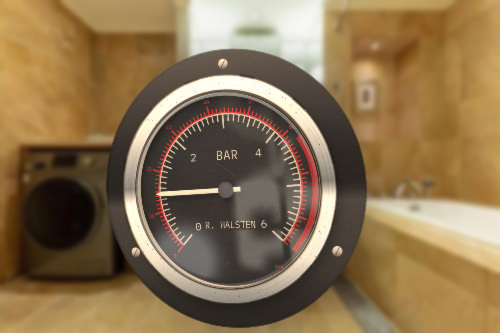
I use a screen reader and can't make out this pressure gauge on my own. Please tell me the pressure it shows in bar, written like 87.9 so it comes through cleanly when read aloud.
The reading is 1
